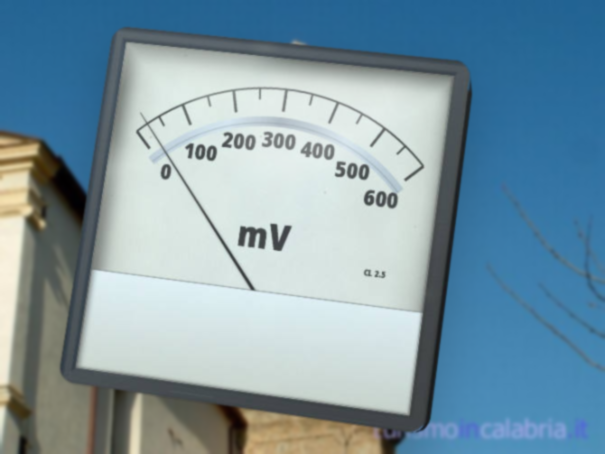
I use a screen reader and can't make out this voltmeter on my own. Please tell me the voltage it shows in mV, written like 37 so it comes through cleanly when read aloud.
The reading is 25
